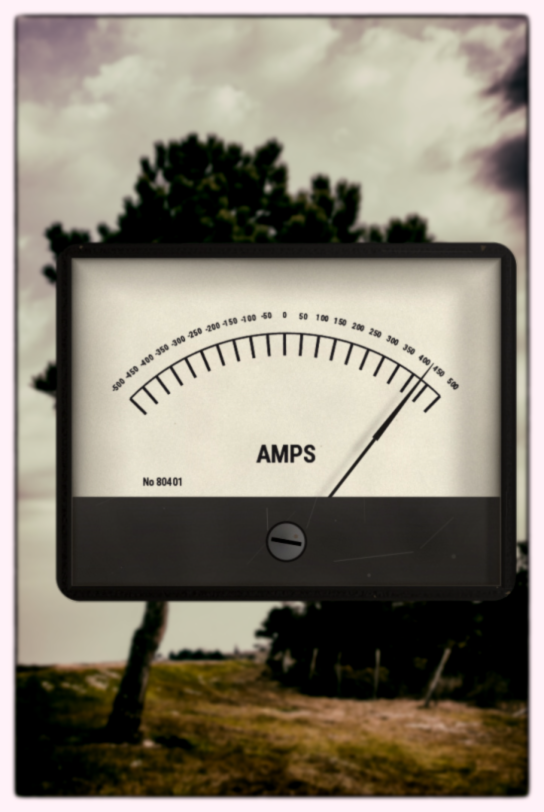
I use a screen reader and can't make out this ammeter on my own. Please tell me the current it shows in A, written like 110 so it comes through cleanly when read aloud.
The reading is 425
